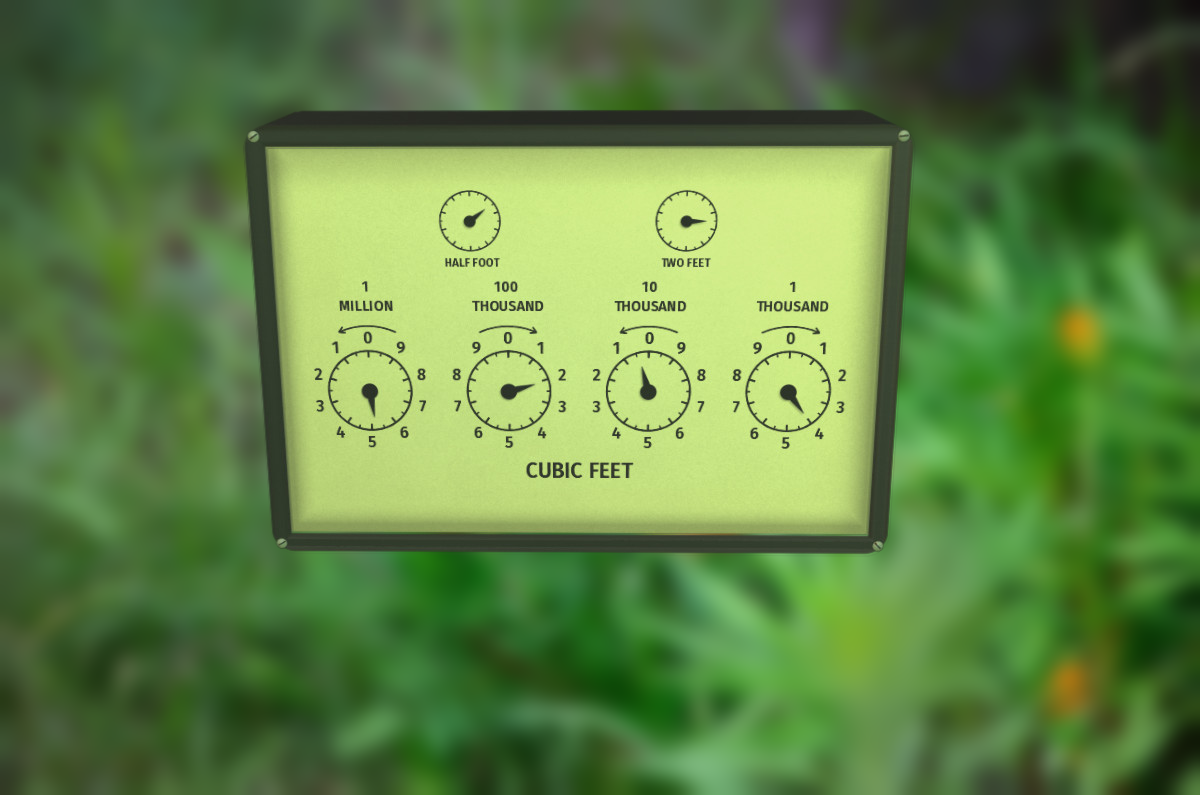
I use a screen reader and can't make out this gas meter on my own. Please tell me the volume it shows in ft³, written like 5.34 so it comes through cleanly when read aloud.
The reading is 520400
